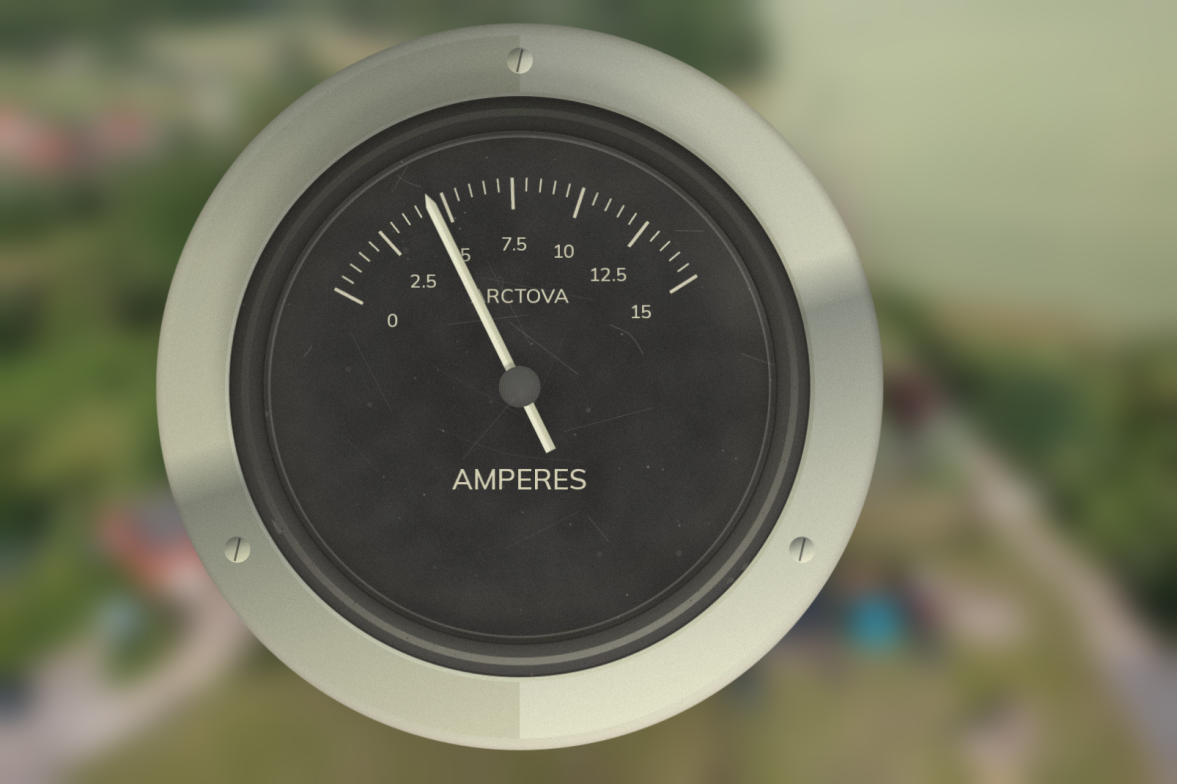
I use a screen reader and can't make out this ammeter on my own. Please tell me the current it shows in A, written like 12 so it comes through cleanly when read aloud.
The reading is 4.5
